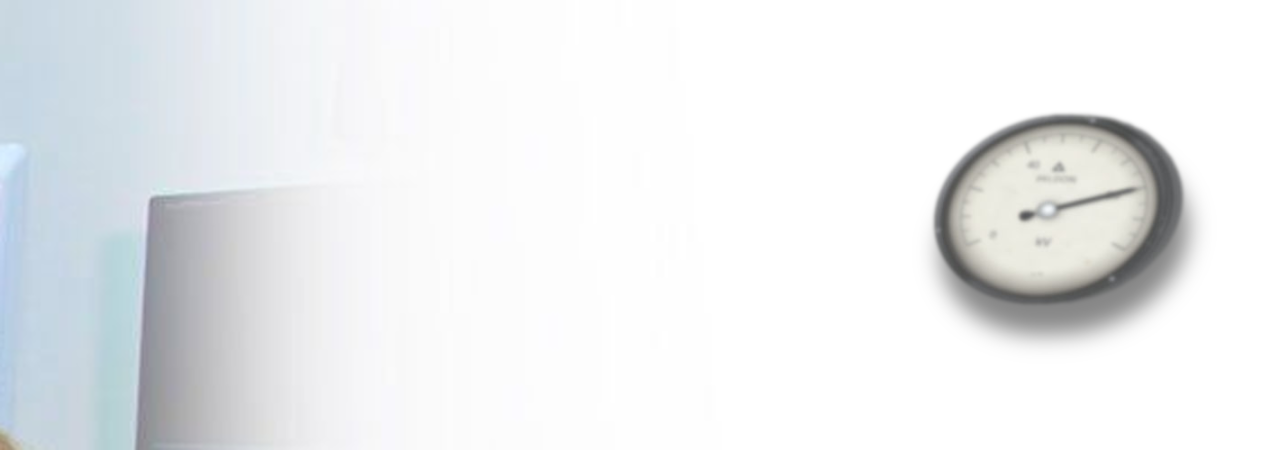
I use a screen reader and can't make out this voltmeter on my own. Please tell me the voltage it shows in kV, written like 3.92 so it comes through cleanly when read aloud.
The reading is 80
